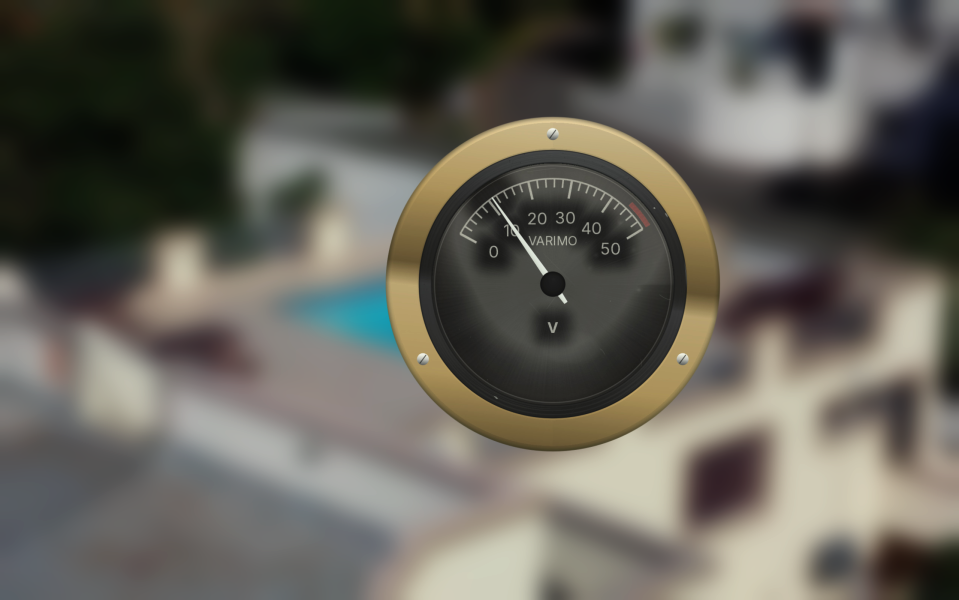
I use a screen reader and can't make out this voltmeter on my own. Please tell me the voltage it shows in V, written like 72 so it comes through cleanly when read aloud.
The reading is 11
